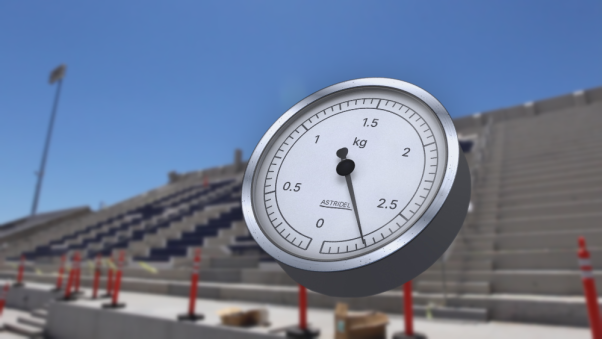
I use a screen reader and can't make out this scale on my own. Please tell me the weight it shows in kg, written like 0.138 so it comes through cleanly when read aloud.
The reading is 2.75
